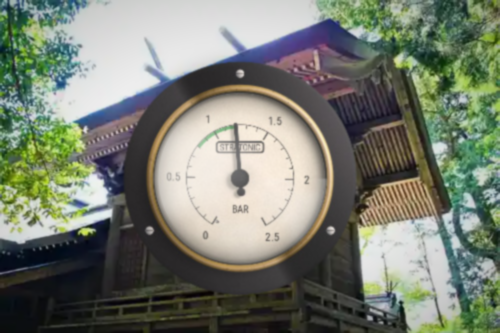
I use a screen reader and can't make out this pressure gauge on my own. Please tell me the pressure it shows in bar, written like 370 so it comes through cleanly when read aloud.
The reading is 1.2
